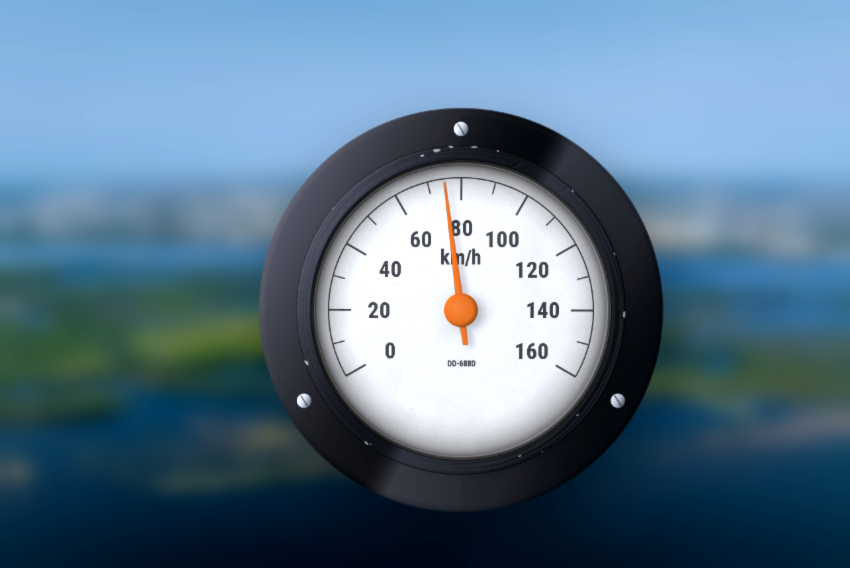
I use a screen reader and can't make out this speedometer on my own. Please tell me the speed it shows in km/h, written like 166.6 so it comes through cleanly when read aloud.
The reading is 75
